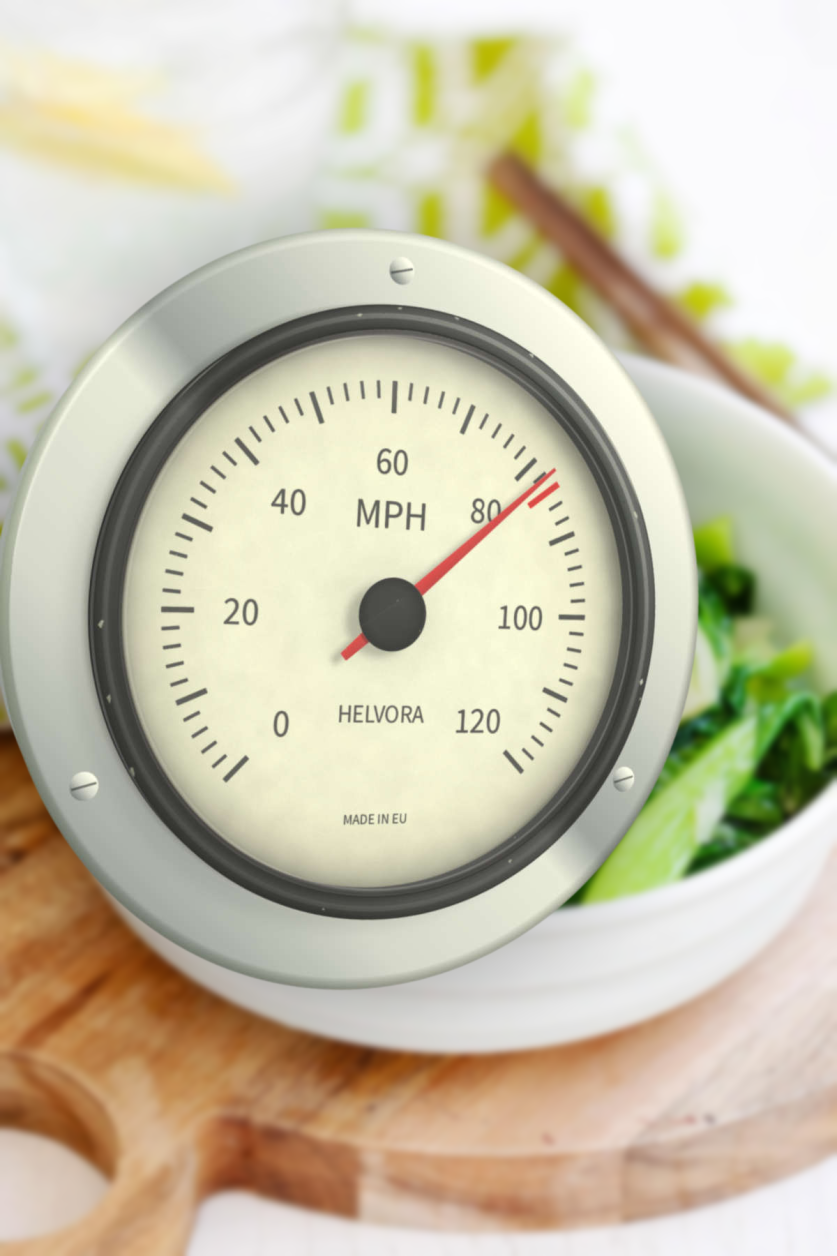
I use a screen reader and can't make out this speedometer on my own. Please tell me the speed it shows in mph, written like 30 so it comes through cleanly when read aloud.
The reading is 82
